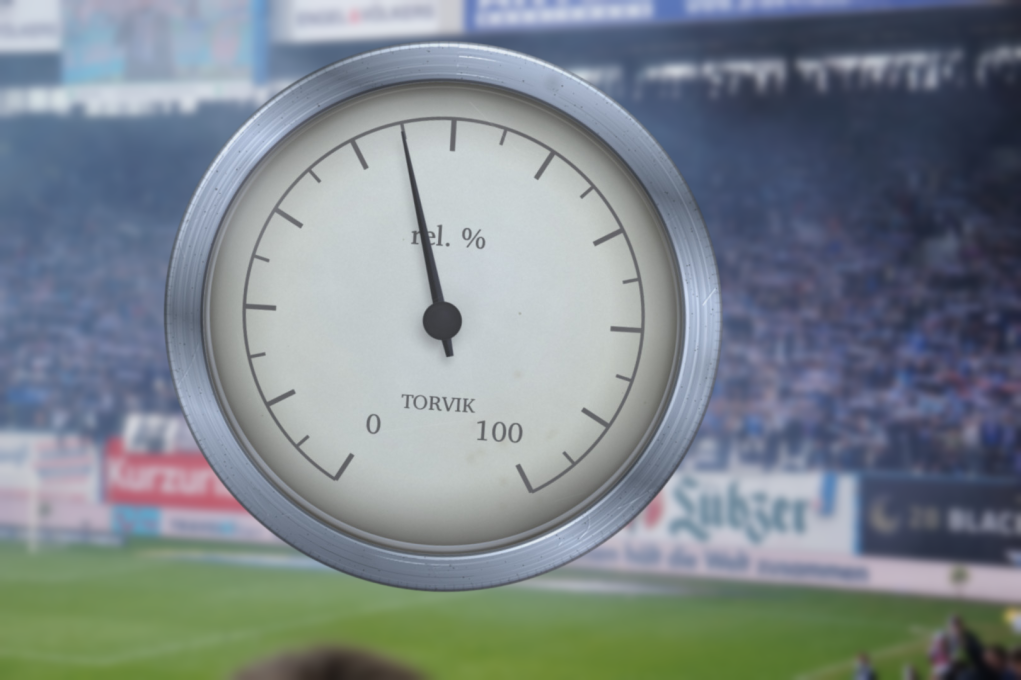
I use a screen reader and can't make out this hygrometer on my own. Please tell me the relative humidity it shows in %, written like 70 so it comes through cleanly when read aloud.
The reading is 45
